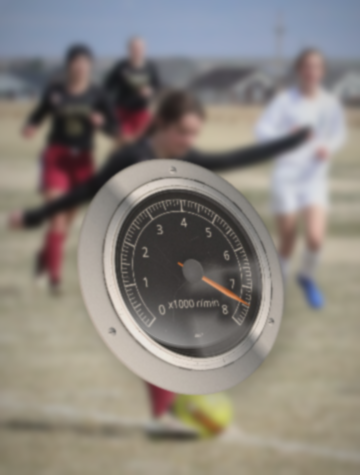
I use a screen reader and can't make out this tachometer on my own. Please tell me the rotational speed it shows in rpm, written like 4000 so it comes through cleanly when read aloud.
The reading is 7500
